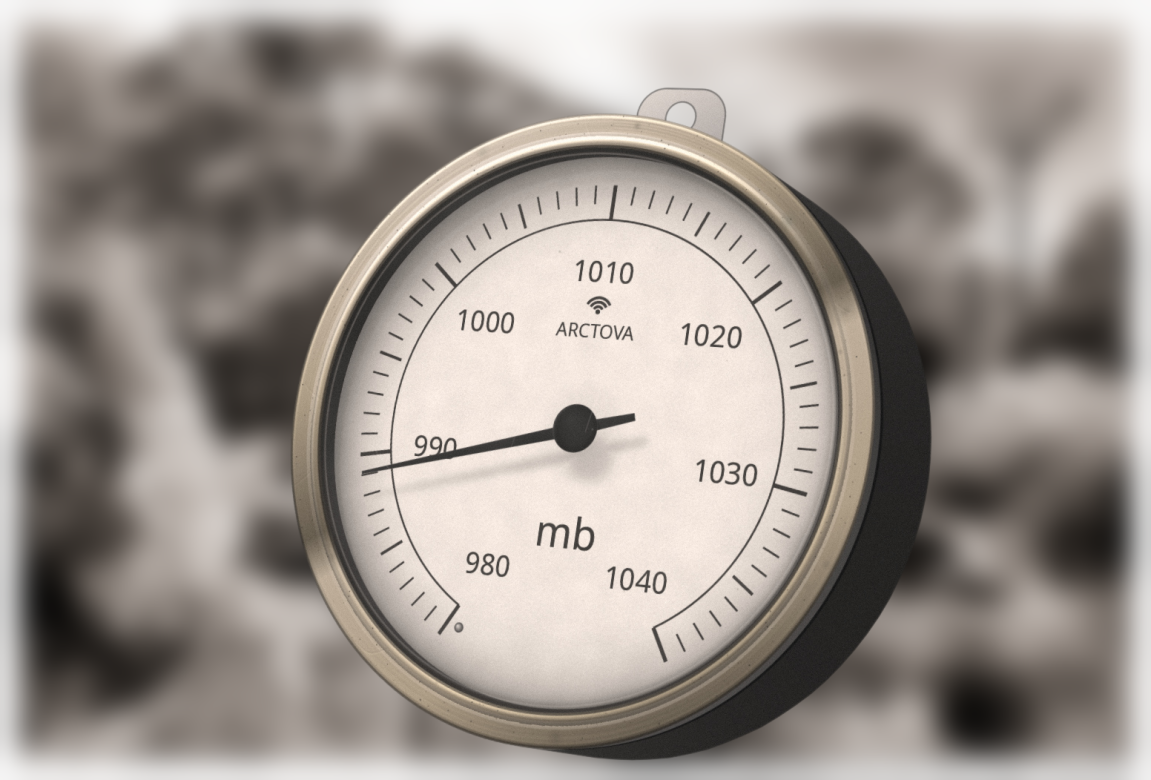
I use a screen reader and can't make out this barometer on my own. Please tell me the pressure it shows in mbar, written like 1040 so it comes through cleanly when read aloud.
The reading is 989
